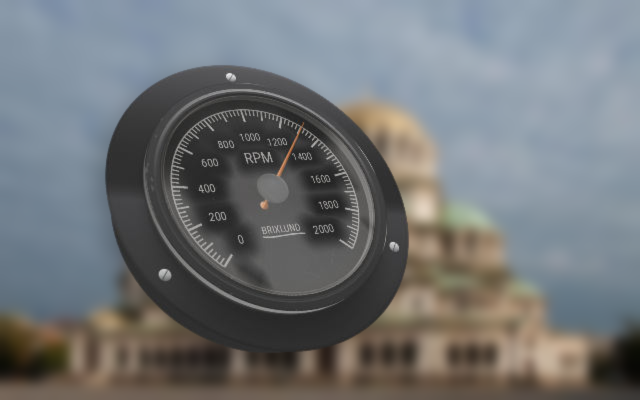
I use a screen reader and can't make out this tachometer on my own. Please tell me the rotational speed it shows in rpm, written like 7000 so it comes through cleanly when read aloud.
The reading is 1300
